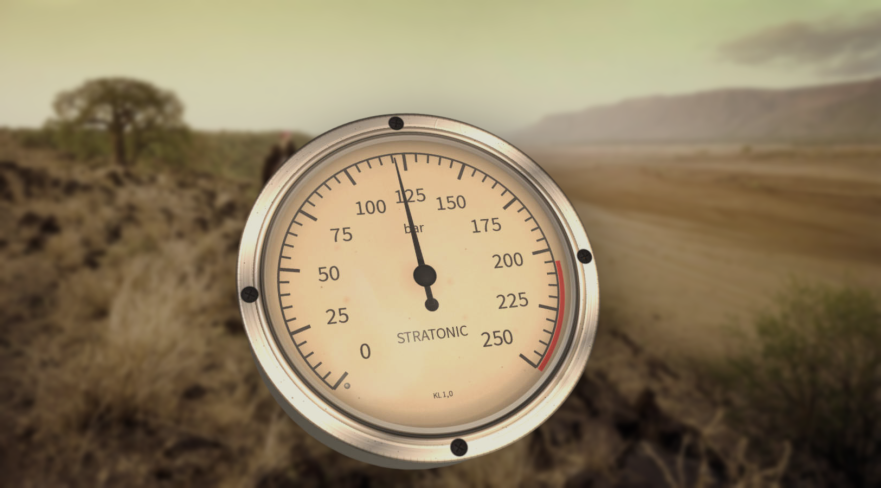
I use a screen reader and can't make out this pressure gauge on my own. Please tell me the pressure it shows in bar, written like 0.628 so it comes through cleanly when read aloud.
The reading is 120
